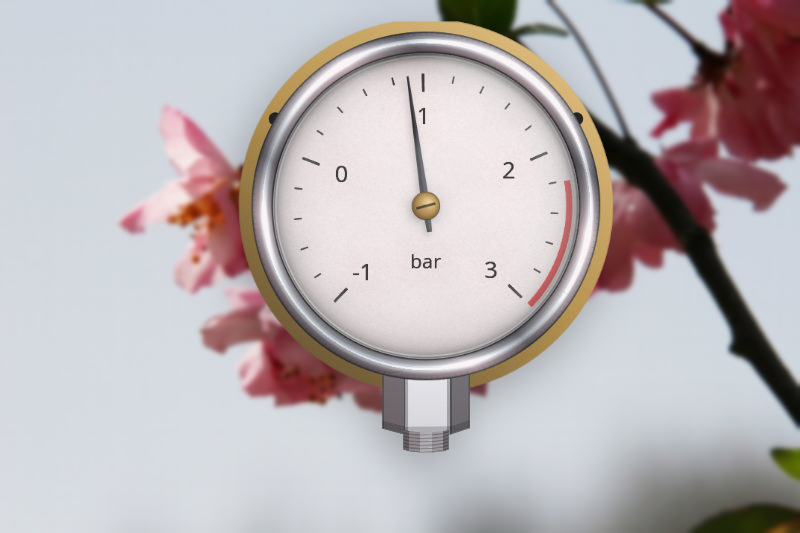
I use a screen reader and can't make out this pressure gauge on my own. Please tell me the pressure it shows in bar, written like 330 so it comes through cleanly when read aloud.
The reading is 0.9
